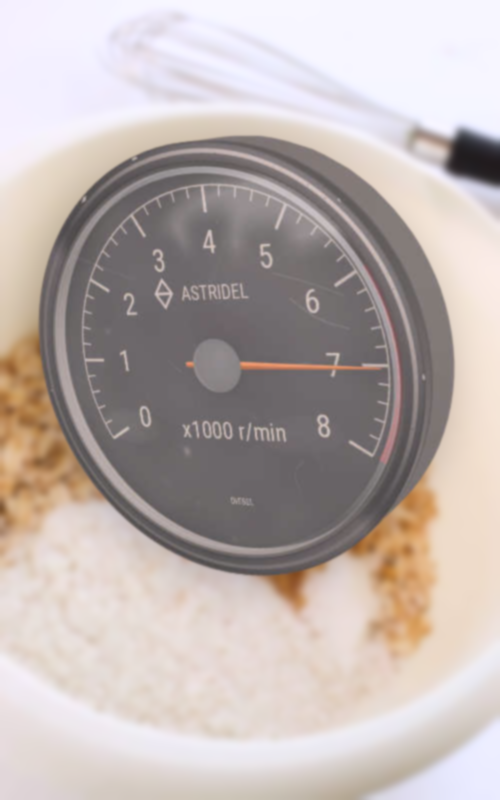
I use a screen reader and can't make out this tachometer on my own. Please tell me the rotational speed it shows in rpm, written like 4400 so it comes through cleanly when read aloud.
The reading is 7000
